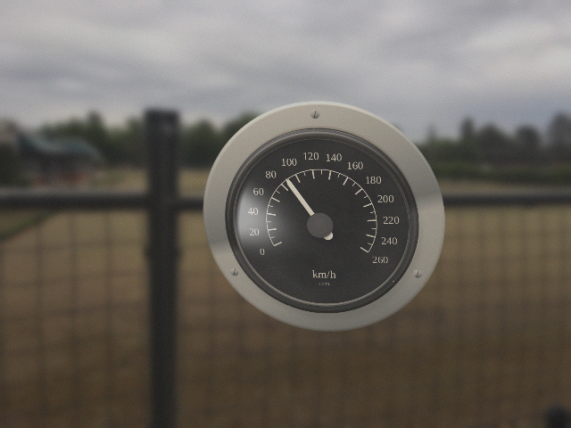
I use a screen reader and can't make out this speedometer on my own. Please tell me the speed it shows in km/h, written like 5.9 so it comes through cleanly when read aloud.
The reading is 90
